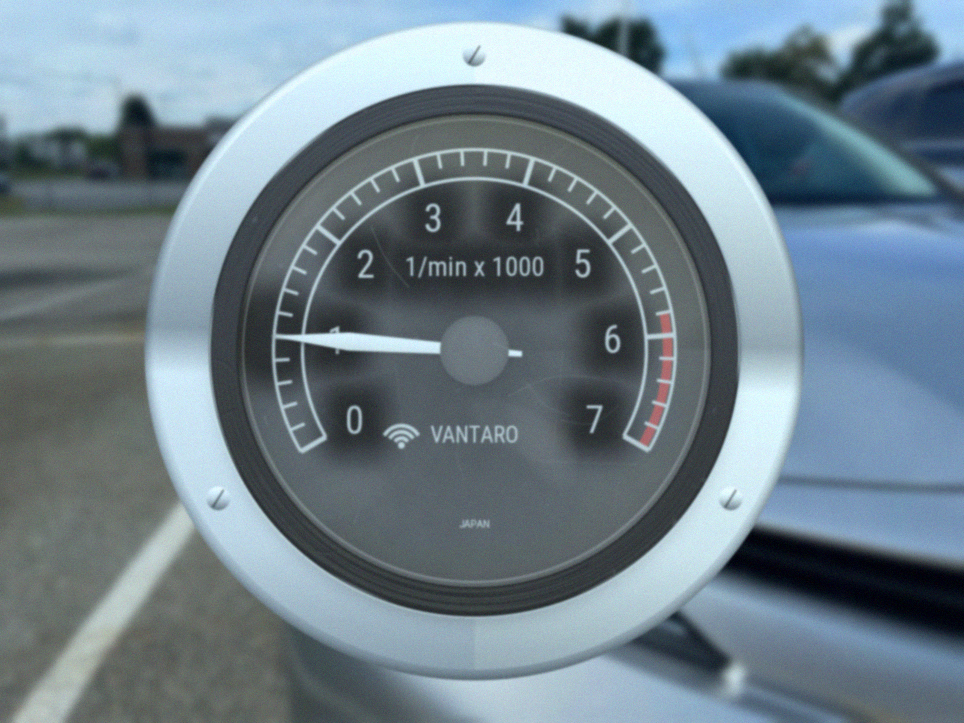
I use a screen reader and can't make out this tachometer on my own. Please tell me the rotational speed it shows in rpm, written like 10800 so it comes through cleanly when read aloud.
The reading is 1000
